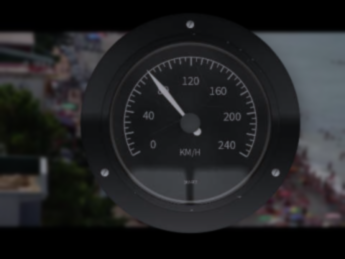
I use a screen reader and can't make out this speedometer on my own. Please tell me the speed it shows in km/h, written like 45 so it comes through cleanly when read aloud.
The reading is 80
